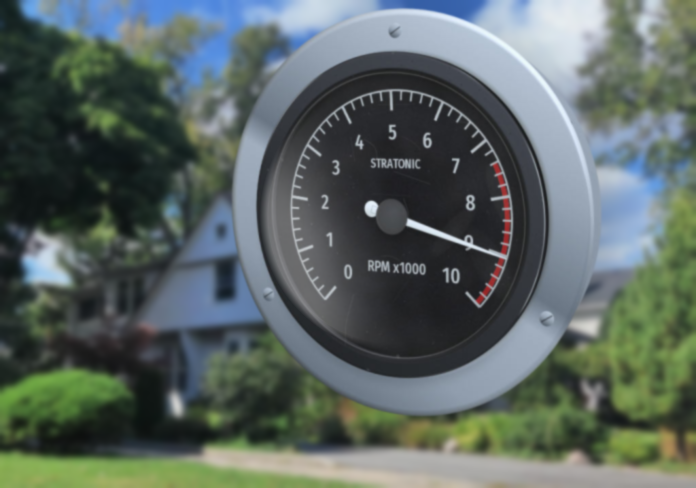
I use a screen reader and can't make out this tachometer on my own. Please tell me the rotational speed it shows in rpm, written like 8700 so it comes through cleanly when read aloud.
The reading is 9000
